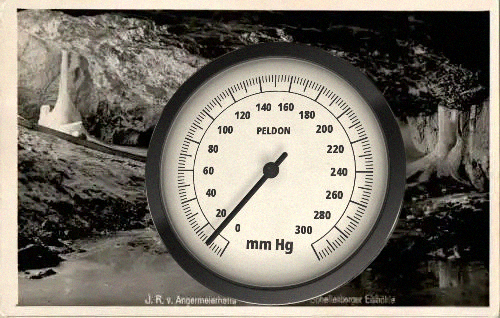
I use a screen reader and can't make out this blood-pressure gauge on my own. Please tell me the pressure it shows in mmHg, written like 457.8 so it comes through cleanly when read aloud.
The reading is 10
